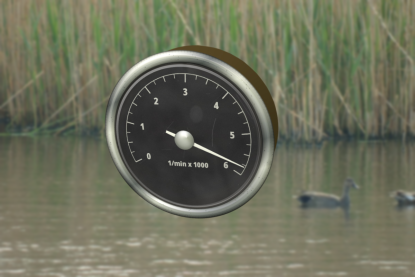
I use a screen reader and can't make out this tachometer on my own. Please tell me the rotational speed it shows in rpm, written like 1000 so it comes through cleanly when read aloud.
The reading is 5750
